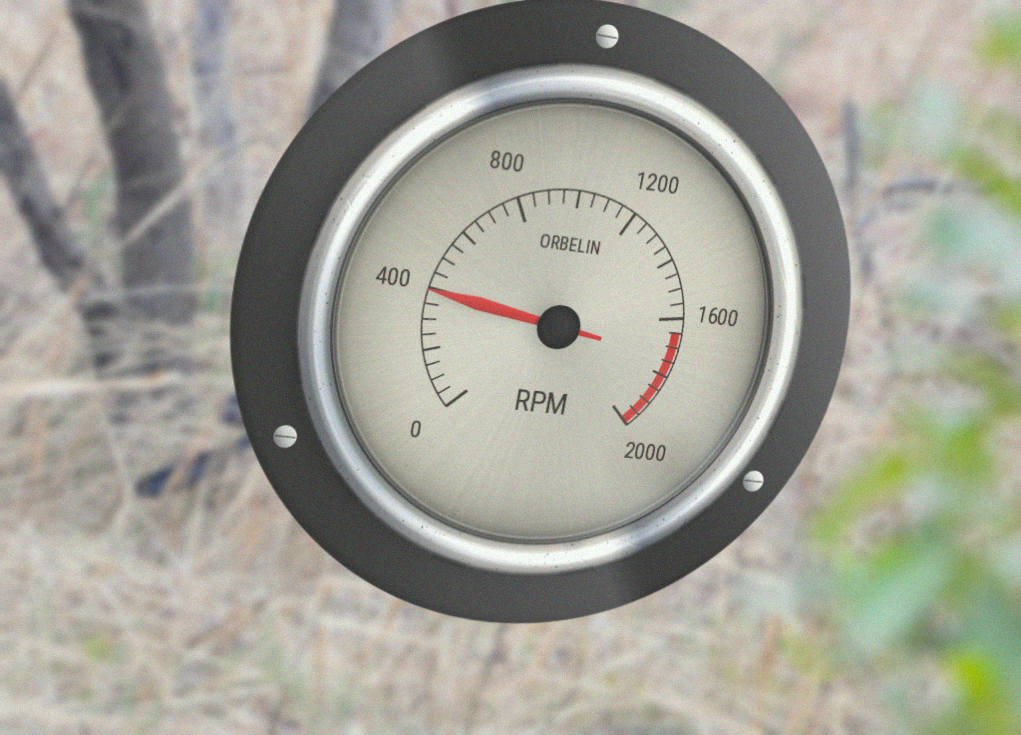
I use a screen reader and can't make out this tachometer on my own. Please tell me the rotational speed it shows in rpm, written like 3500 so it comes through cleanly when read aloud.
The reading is 400
